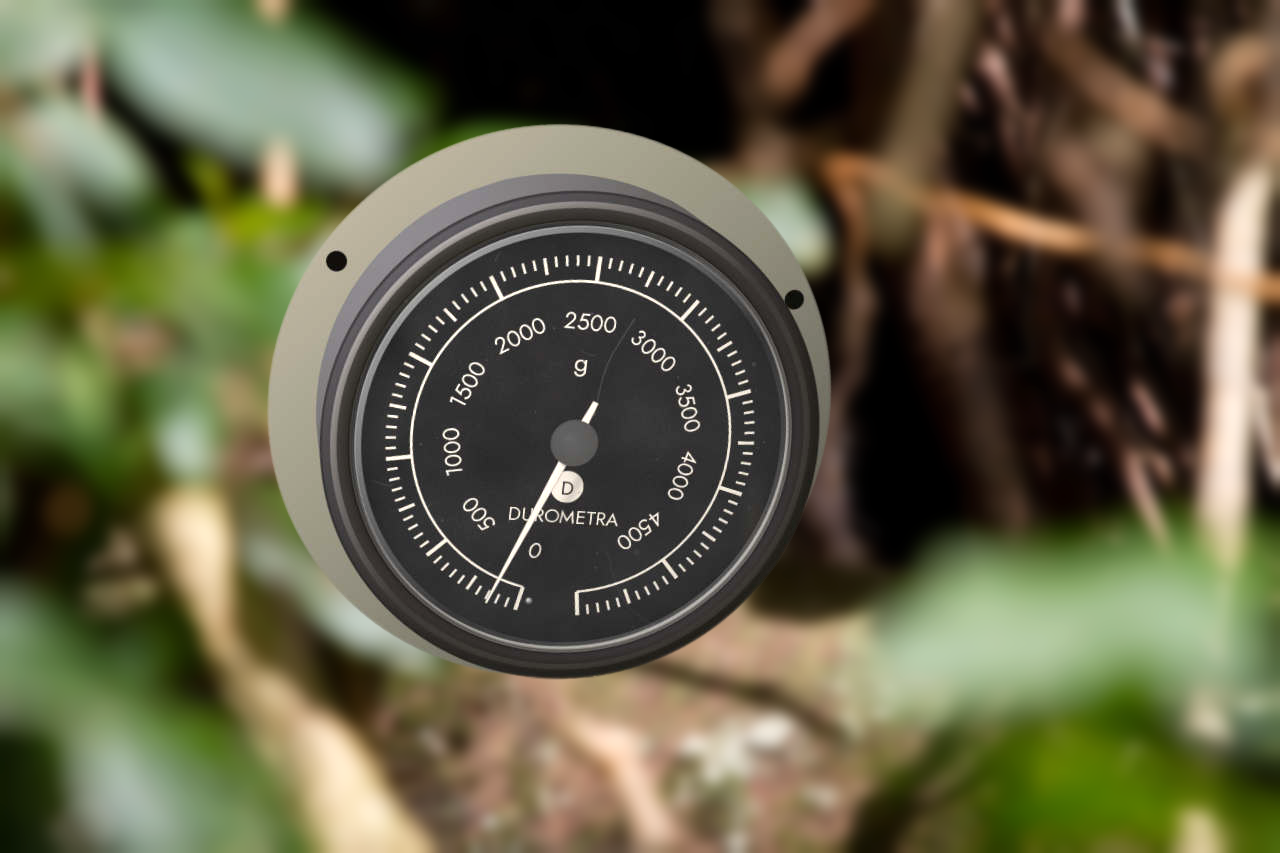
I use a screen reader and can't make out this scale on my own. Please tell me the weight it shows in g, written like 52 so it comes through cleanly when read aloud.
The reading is 150
